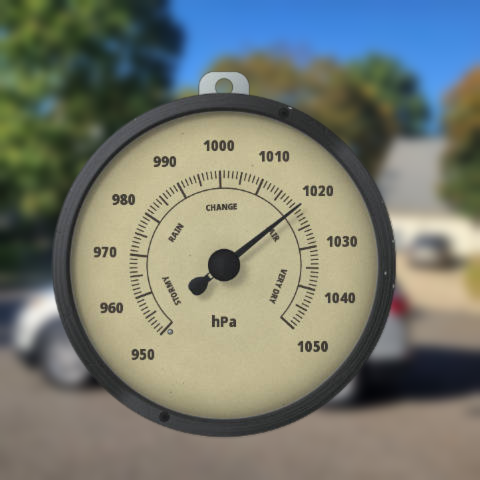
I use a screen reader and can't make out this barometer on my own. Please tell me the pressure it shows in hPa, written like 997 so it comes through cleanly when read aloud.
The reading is 1020
